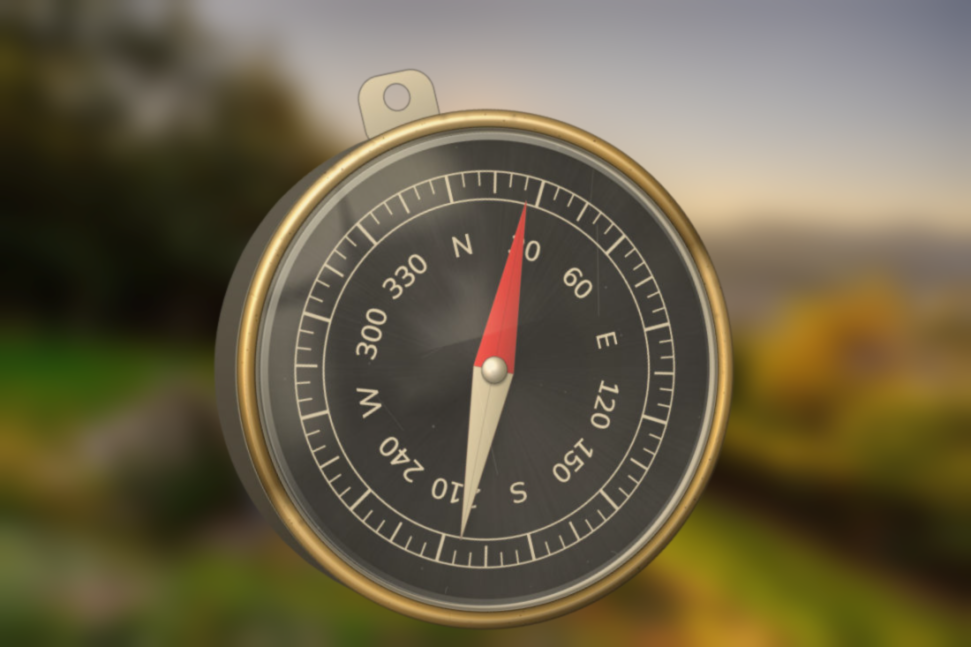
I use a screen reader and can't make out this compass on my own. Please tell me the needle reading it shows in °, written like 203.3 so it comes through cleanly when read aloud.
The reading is 25
